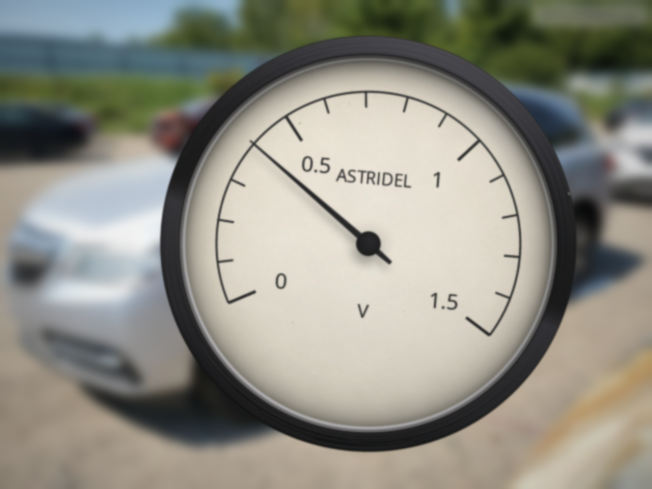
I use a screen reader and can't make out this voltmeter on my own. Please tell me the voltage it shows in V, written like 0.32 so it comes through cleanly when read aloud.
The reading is 0.4
